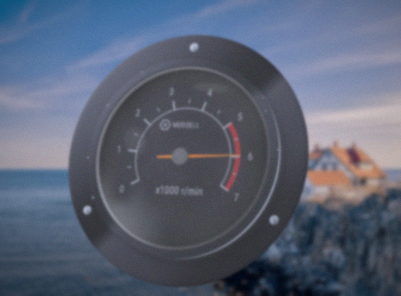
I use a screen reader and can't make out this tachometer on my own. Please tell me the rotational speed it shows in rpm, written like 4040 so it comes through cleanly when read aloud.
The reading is 6000
